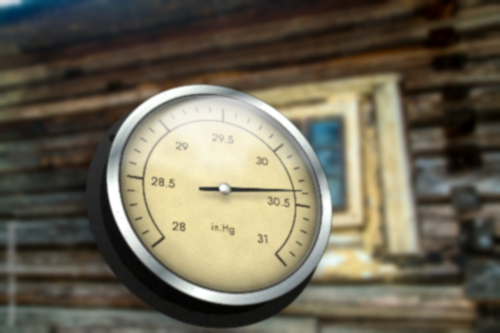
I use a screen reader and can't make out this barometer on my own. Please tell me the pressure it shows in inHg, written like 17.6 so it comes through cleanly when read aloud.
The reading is 30.4
